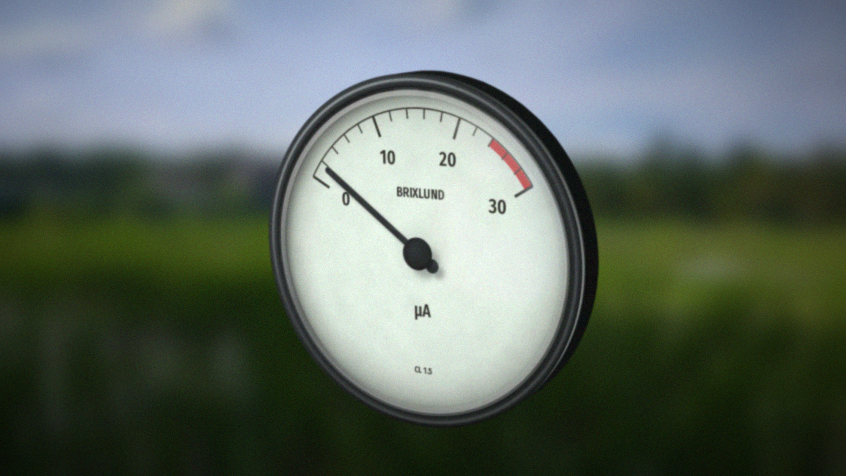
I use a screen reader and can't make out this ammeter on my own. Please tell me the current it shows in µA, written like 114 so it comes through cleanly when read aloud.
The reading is 2
